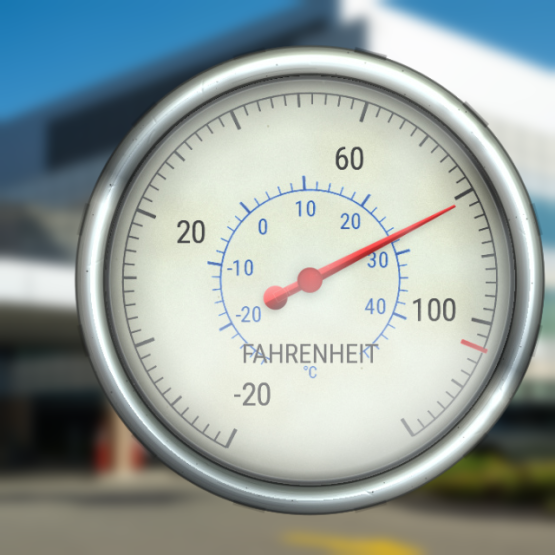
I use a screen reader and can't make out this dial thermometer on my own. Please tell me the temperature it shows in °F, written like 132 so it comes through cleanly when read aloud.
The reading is 81
